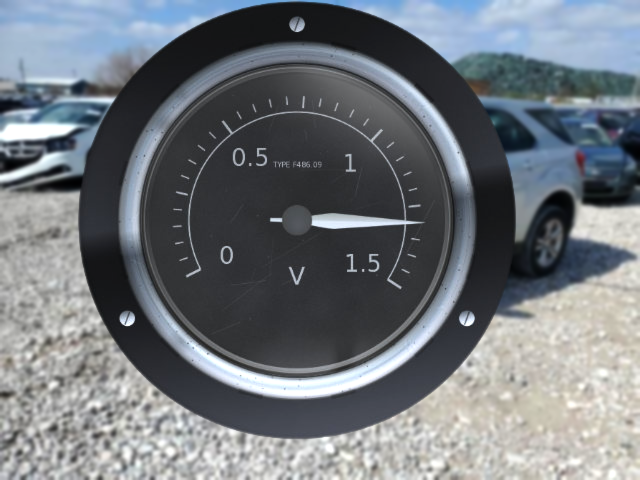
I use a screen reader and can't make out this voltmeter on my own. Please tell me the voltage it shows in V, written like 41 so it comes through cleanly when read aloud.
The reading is 1.3
